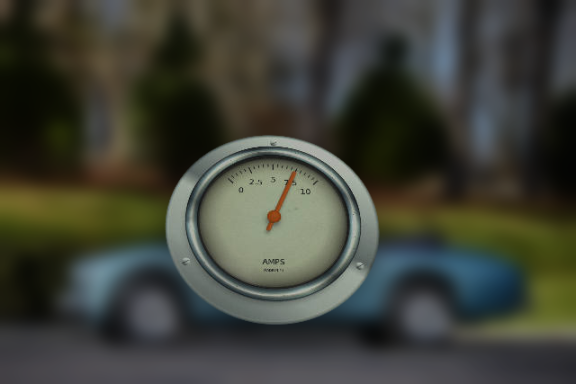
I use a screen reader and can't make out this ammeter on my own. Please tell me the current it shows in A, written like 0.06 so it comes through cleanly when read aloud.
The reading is 7.5
